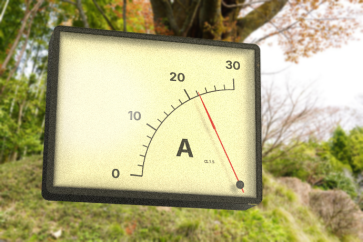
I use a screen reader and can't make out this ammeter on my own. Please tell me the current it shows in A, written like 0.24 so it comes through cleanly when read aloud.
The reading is 22
